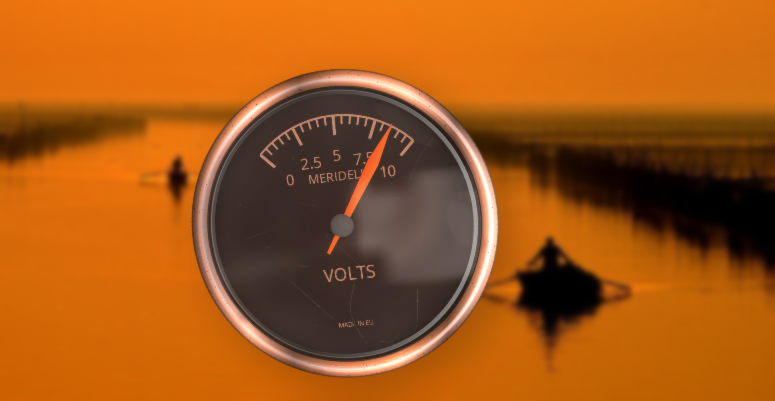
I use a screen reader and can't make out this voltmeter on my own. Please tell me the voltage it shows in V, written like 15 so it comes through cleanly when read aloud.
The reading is 8.5
